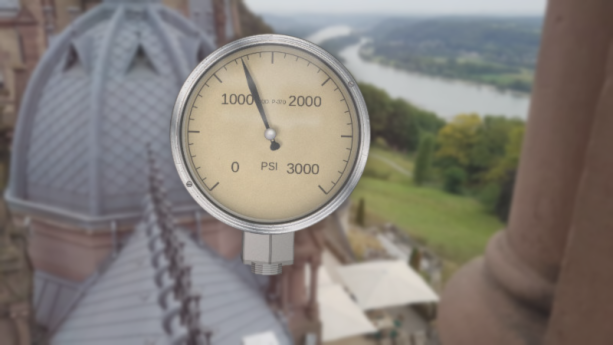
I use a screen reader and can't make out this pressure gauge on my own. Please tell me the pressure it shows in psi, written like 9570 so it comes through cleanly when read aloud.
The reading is 1250
